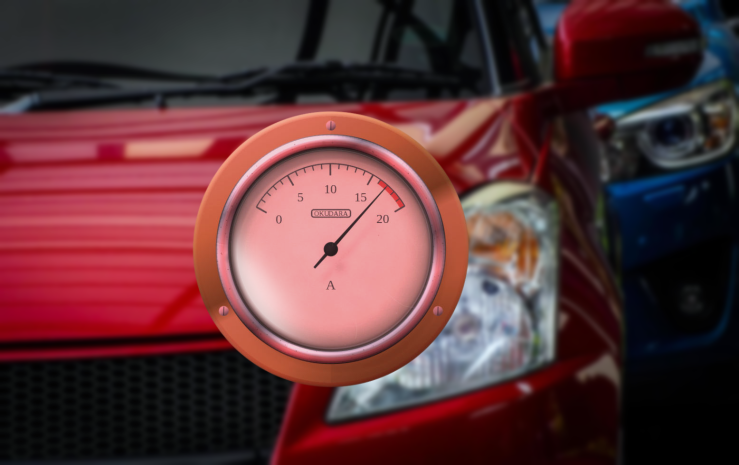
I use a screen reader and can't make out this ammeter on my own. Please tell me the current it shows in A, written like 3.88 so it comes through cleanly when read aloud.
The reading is 17
